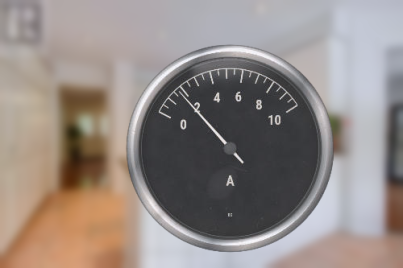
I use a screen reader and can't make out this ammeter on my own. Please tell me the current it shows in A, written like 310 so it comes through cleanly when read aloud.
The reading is 1.75
